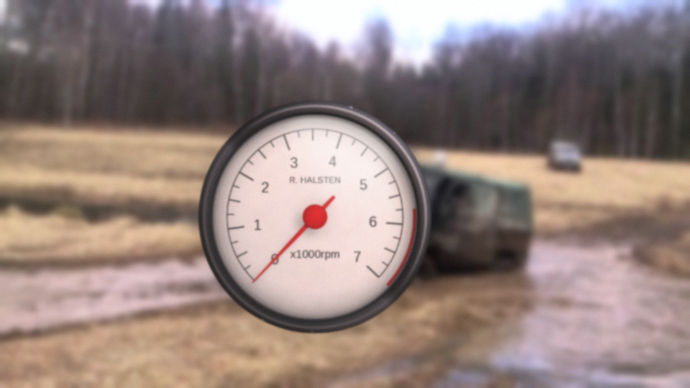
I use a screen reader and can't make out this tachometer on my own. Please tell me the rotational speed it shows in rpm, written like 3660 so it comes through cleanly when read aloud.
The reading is 0
